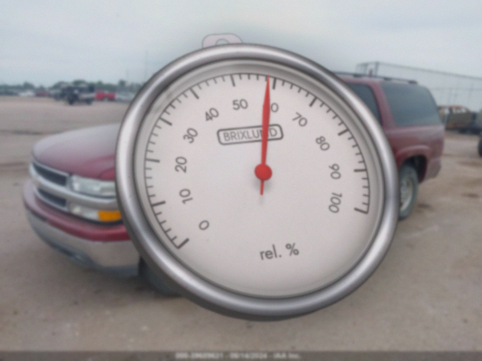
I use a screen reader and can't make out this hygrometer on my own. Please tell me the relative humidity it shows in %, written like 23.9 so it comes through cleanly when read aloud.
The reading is 58
